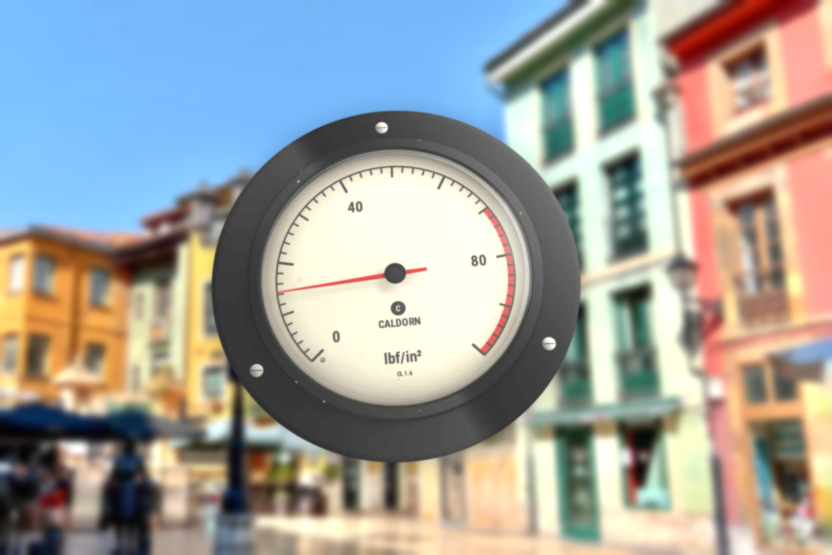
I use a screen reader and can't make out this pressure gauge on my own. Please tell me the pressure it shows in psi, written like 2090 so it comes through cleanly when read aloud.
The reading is 14
